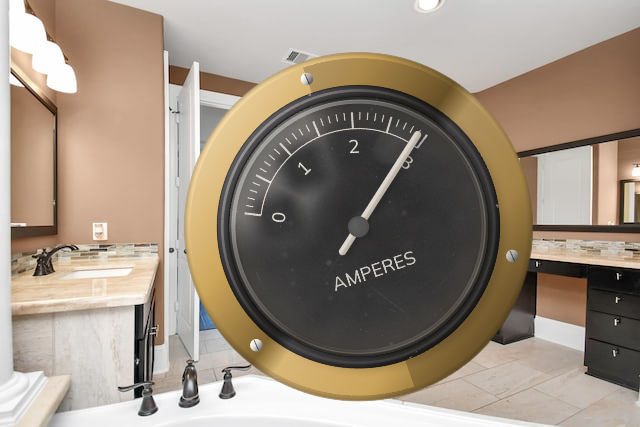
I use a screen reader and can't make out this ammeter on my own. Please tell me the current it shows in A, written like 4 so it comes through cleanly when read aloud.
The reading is 2.9
